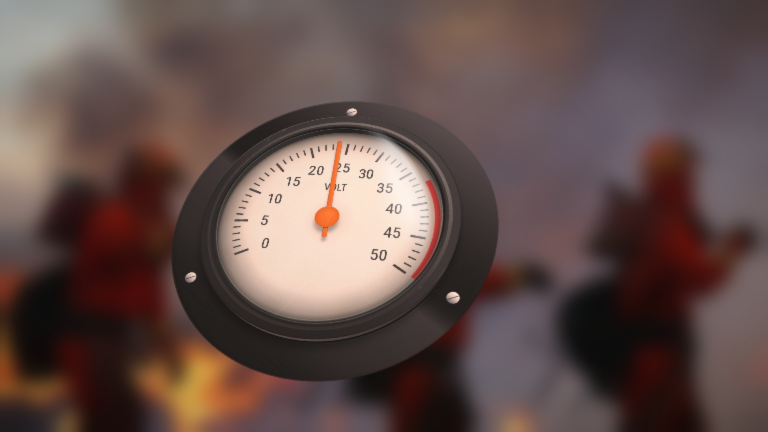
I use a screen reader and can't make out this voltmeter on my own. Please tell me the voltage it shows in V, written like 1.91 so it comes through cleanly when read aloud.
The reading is 24
